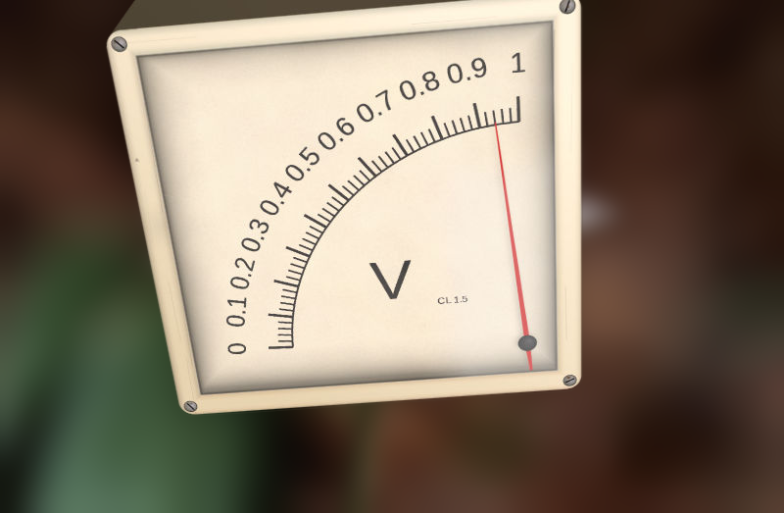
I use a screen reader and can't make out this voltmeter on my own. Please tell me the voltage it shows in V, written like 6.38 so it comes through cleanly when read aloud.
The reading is 0.94
